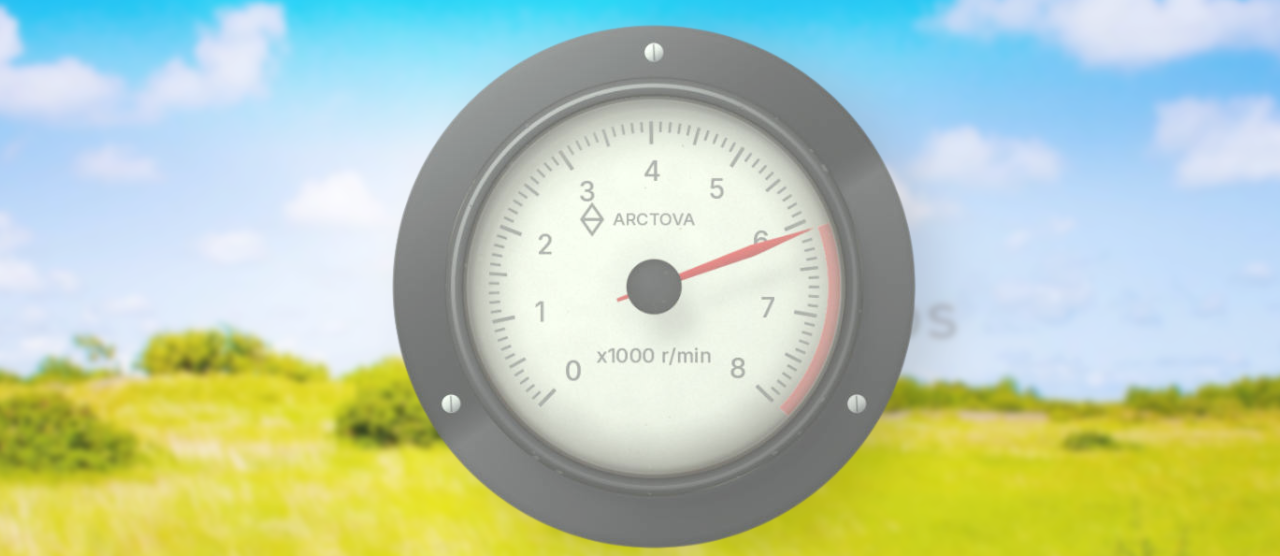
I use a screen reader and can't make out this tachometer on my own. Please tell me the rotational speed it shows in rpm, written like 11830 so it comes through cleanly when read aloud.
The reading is 6100
